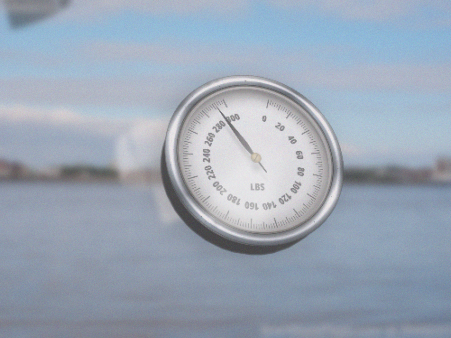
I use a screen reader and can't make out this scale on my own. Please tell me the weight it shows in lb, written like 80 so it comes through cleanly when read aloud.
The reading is 290
